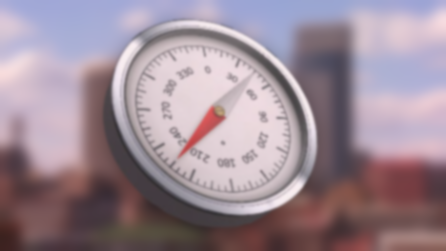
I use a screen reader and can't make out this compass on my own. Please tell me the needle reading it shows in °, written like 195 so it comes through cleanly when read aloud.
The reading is 225
